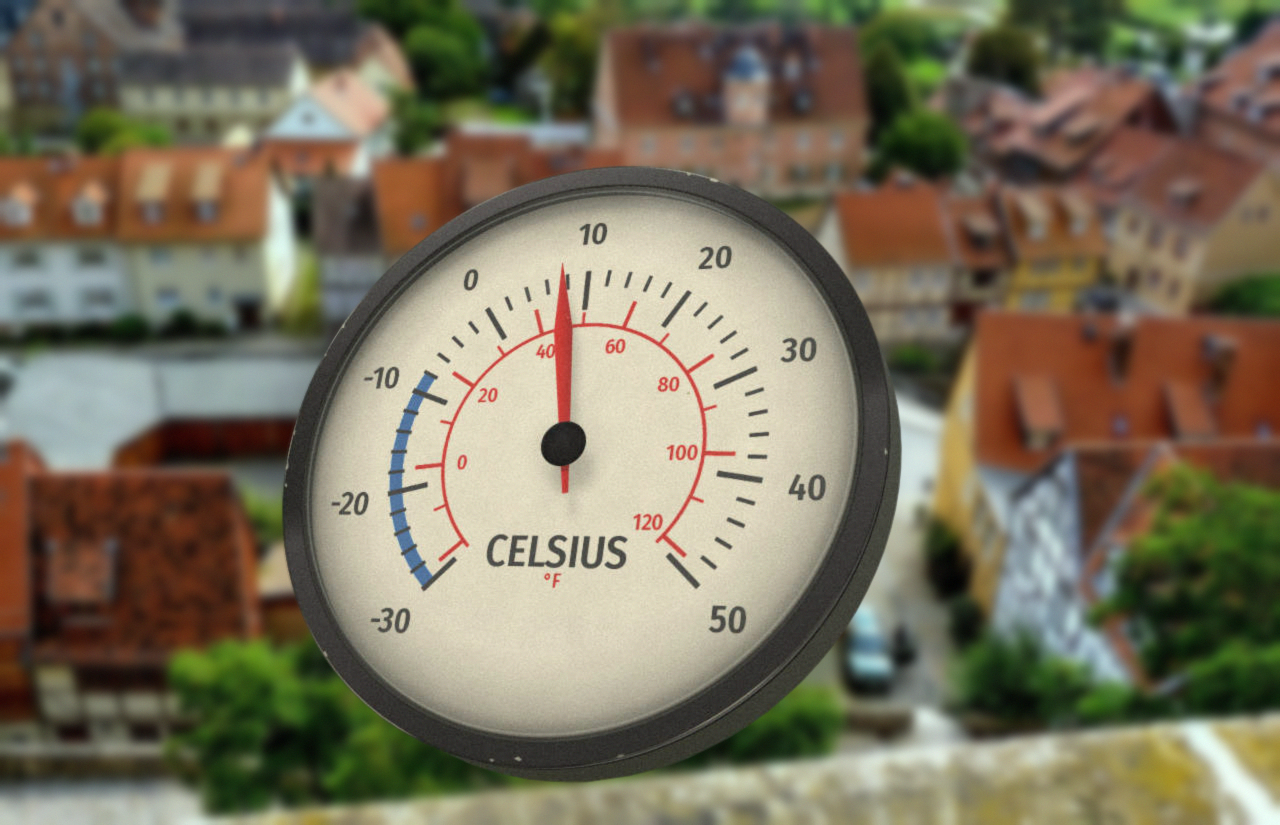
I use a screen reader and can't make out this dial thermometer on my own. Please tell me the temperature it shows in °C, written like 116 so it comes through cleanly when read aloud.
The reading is 8
